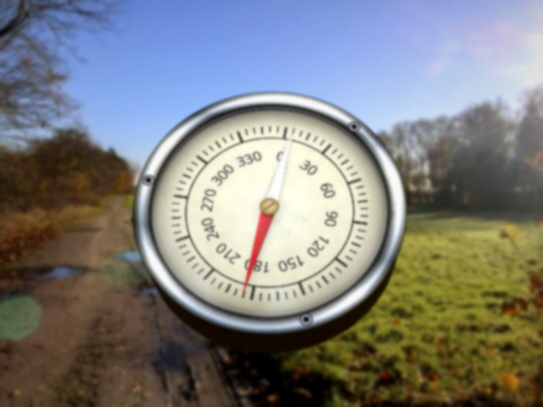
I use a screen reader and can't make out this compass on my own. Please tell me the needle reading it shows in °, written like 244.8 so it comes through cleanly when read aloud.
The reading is 185
